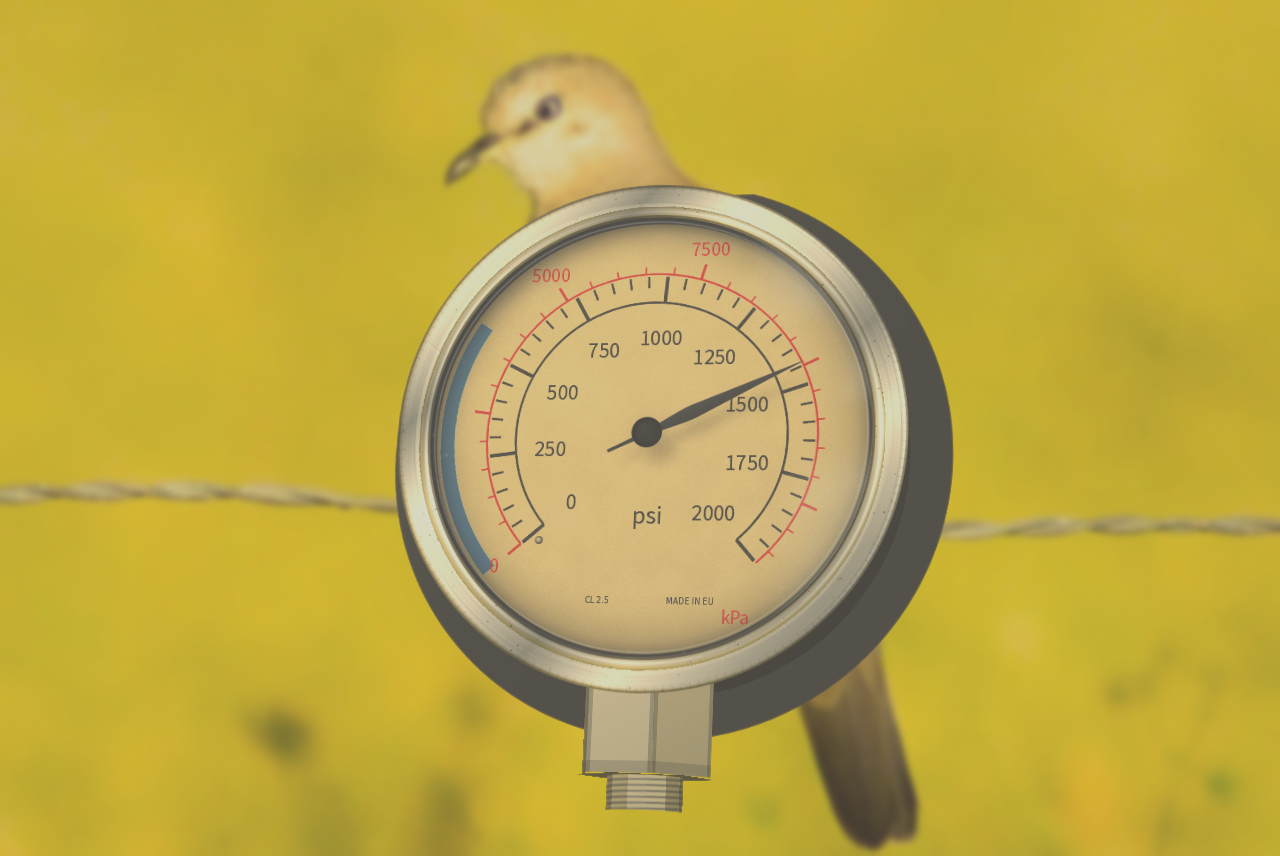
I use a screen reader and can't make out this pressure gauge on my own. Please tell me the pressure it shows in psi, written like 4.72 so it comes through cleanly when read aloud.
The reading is 1450
